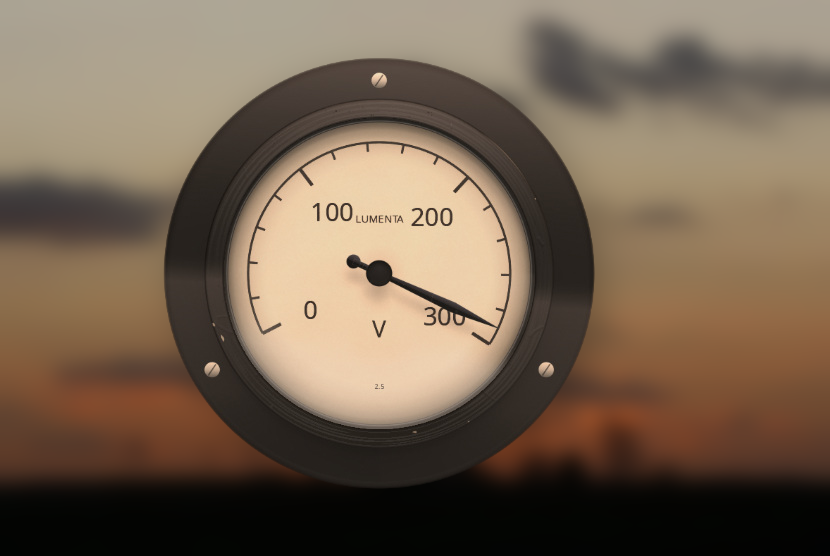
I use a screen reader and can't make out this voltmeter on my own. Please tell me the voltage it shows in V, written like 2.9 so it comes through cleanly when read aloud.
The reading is 290
